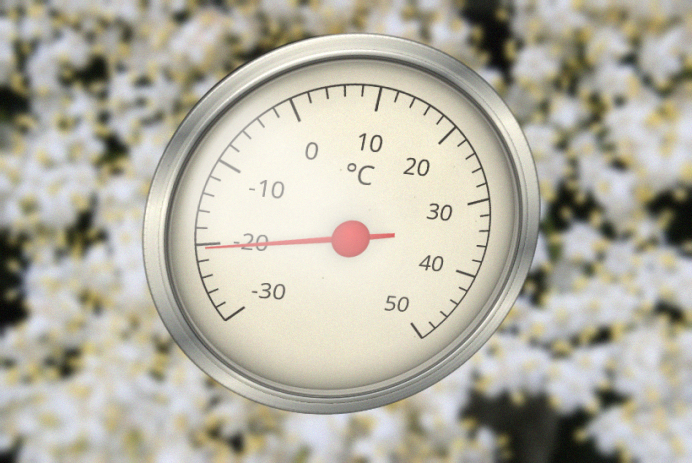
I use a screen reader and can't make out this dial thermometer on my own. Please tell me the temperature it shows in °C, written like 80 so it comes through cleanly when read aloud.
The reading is -20
